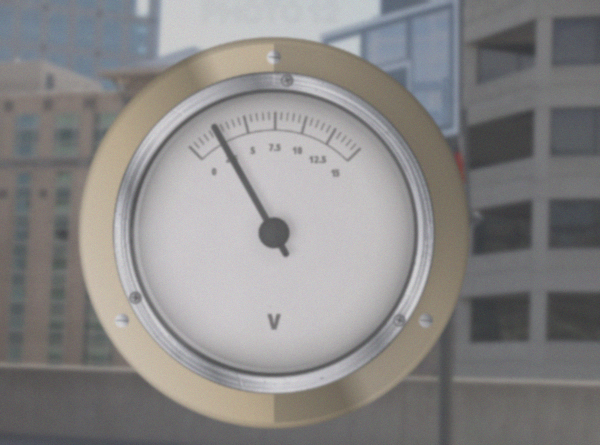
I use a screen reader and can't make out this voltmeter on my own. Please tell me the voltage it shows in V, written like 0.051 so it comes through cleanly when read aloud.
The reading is 2.5
